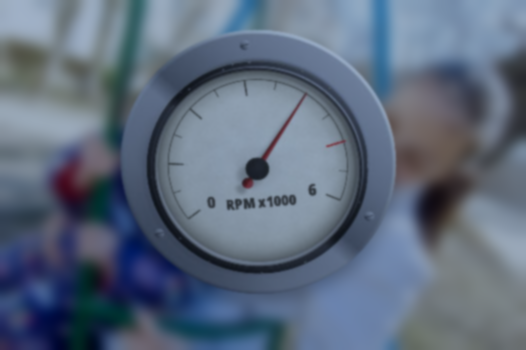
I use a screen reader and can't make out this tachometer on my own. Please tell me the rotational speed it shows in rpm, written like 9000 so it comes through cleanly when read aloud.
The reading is 4000
